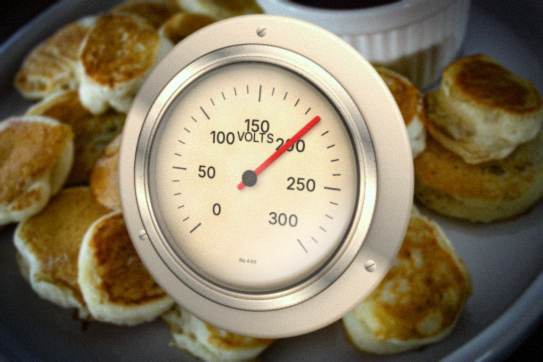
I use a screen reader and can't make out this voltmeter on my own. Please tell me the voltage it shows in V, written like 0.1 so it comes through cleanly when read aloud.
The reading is 200
